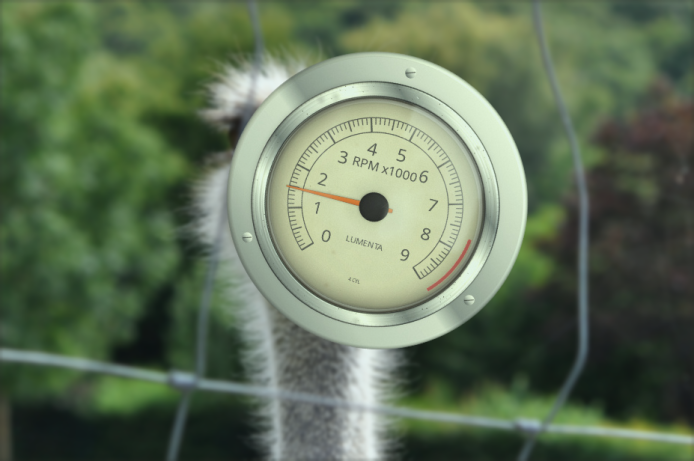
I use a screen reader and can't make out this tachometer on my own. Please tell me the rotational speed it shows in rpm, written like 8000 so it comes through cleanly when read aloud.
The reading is 1500
